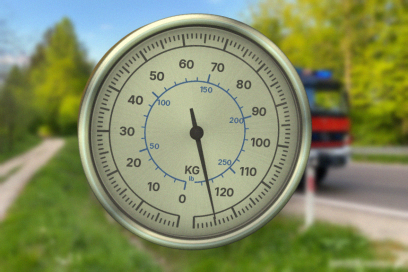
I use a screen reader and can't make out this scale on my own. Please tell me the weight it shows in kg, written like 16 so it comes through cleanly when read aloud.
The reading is 125
